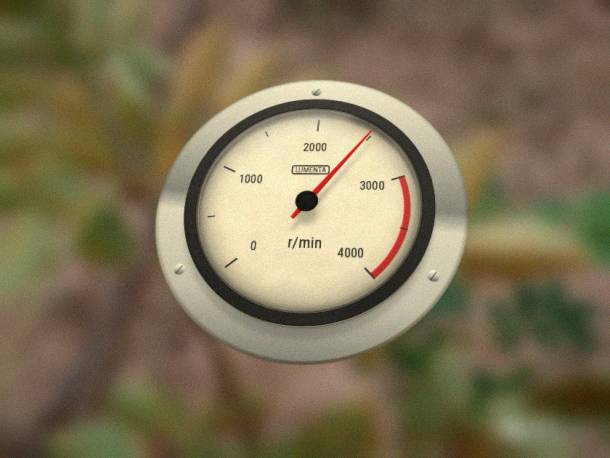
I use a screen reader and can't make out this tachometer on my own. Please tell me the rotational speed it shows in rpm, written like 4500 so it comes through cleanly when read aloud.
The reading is 2500
